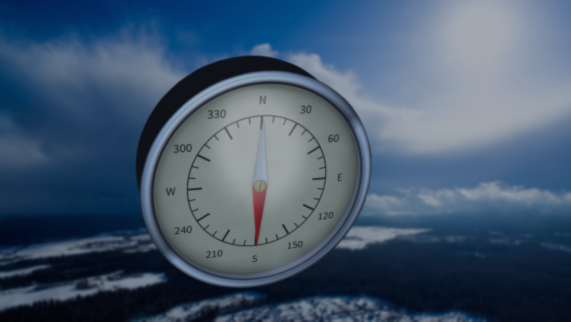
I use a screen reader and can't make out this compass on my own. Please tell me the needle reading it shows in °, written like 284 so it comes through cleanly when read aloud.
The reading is 180
